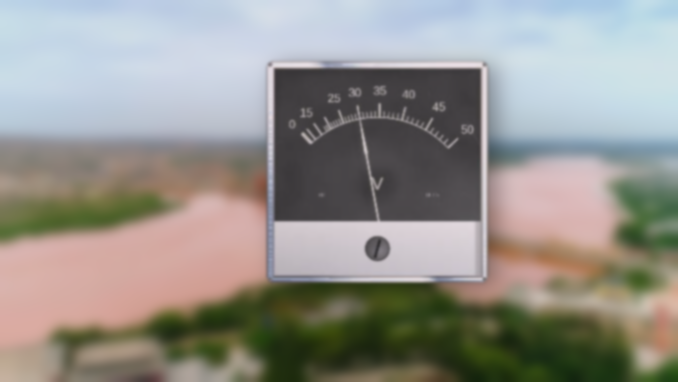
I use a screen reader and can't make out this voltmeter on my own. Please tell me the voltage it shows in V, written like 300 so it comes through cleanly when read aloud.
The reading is 30
